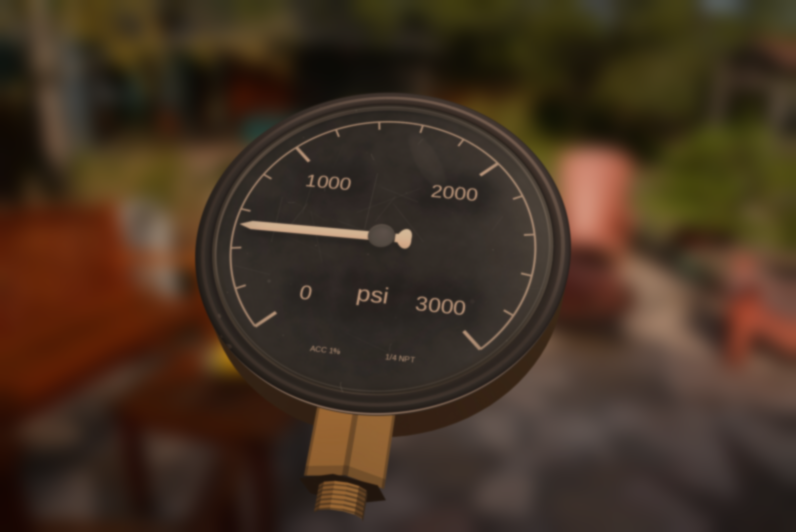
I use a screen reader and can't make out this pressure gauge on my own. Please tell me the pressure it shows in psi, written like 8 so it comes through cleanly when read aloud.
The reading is 500
